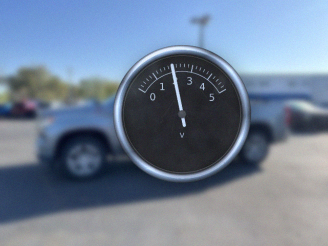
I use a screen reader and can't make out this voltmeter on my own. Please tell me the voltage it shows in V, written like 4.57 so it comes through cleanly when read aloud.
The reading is 2
